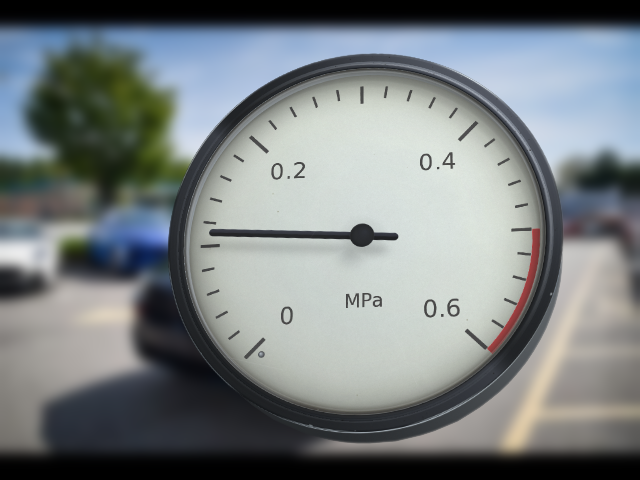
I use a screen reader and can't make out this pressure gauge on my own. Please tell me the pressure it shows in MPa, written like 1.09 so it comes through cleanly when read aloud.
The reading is 0.11
